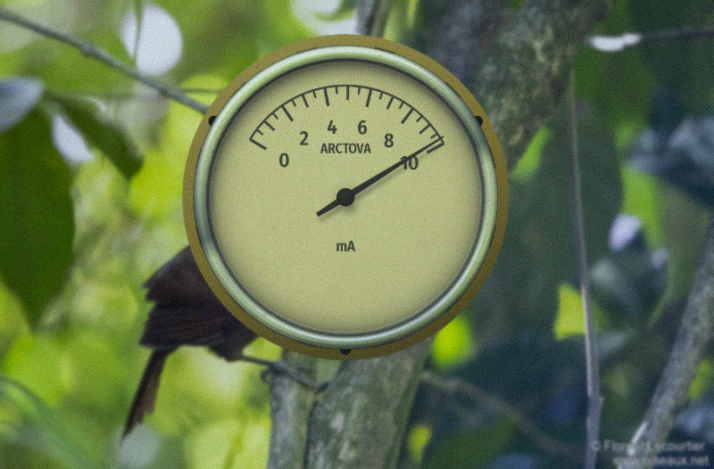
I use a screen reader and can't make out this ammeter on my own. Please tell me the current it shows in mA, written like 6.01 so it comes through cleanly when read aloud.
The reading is 9.75
